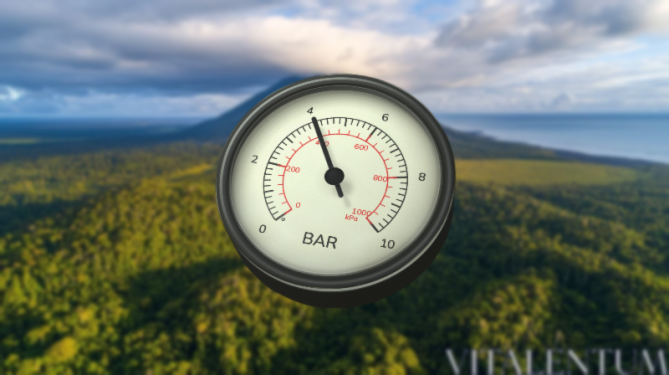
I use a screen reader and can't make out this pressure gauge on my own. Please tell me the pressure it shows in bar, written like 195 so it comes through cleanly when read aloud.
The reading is 4
